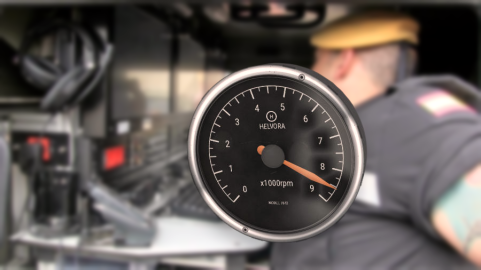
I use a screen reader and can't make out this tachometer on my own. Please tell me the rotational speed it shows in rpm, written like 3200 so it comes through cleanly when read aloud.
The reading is 8500
